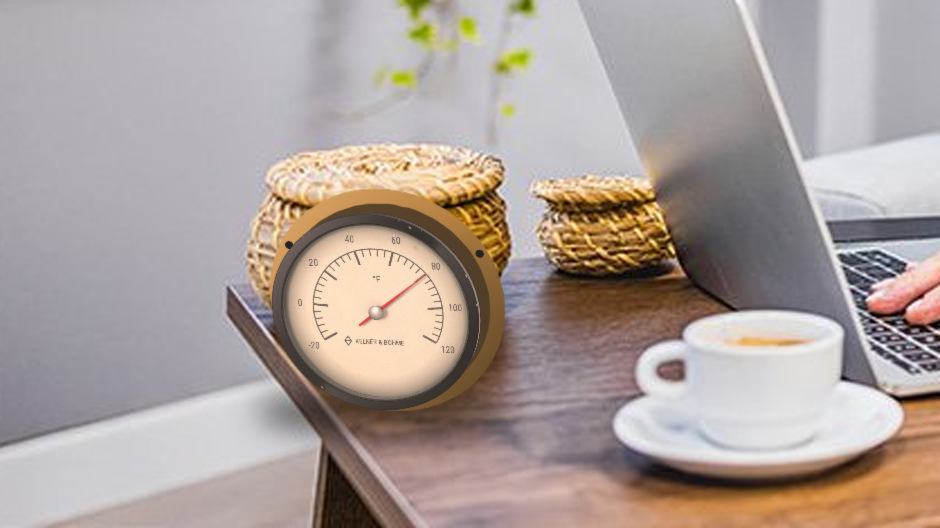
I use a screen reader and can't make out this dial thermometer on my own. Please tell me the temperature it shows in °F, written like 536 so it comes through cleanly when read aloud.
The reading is 80
